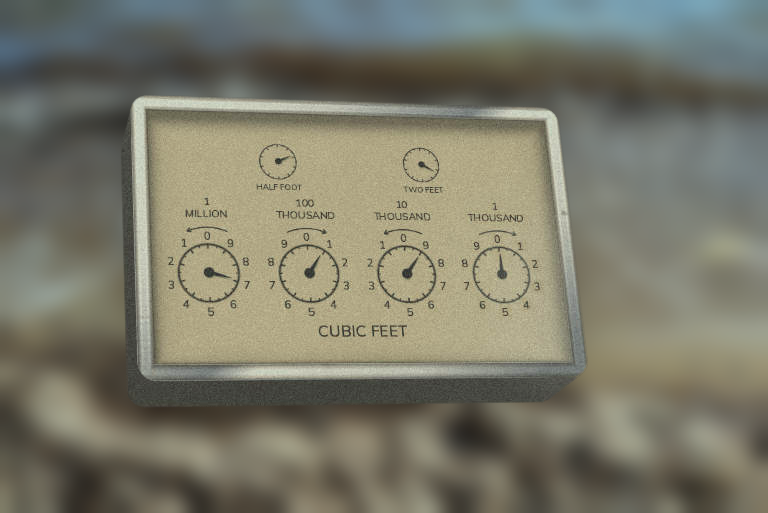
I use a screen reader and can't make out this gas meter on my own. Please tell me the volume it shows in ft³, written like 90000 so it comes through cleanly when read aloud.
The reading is 709000
